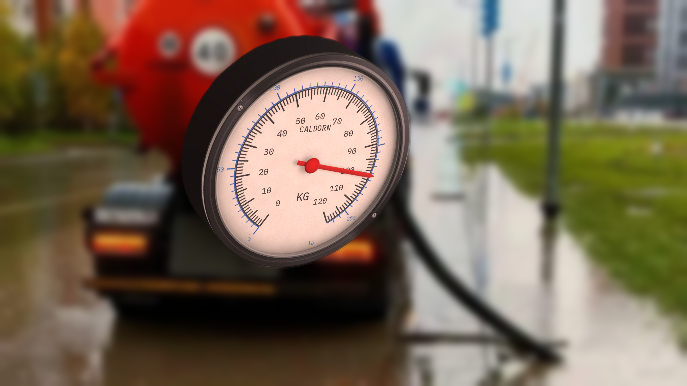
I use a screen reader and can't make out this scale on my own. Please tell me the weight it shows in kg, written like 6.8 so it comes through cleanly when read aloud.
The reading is 100
